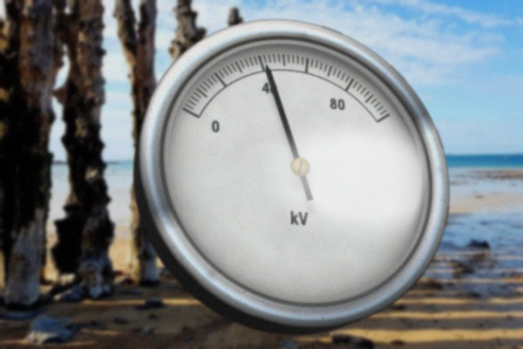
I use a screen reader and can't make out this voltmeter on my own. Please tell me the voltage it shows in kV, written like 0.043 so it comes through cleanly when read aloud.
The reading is 40
